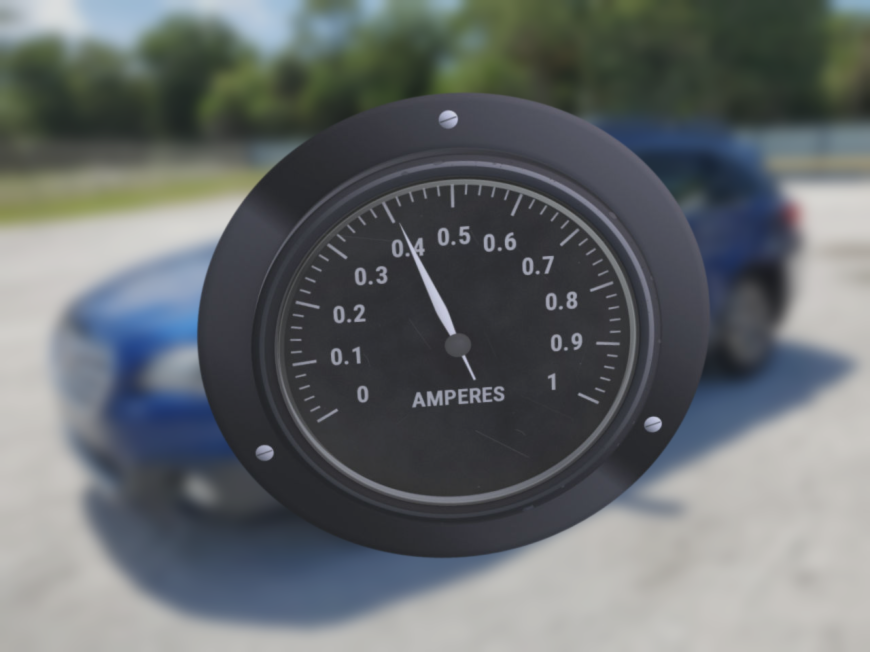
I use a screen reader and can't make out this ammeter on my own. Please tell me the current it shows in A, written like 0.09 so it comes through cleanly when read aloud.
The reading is 0.41
